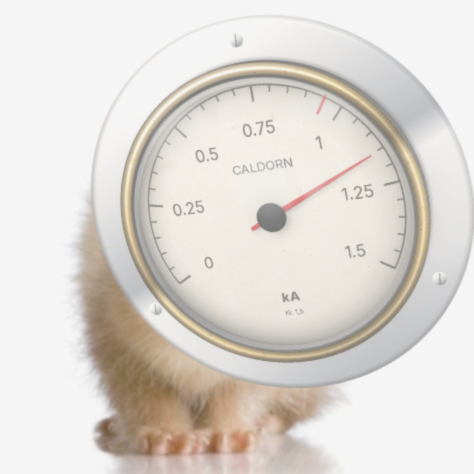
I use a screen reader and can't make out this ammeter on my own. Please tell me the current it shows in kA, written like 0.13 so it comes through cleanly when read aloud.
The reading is 1.15
